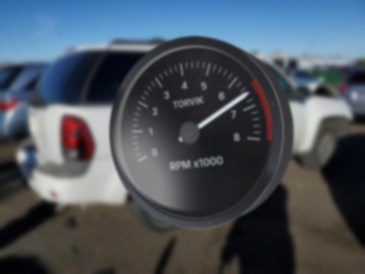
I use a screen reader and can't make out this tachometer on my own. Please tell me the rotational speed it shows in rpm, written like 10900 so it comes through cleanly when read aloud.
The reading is 6600
